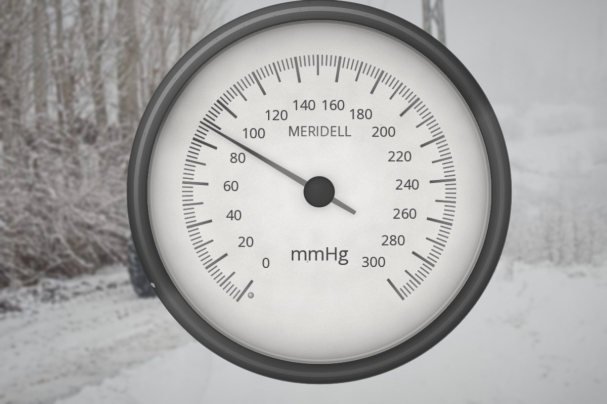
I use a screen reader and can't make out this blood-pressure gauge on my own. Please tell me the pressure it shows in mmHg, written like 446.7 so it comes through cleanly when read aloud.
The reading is 88
